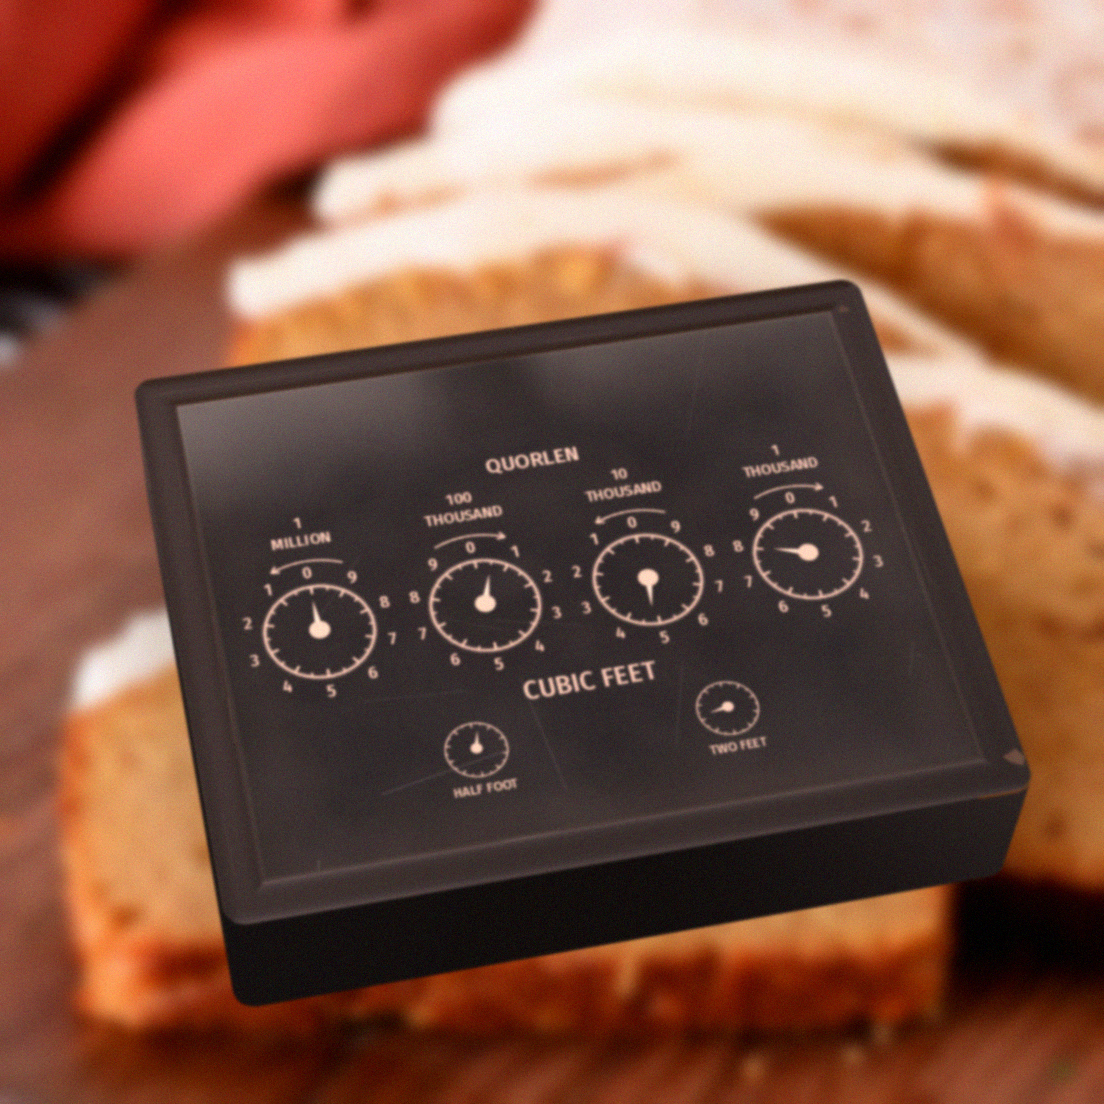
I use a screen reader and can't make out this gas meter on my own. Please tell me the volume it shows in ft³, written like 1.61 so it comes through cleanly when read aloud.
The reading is 4800
